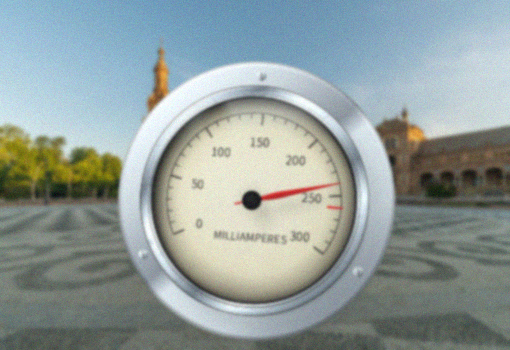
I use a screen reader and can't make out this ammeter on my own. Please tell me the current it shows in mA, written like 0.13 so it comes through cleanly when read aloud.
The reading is 240
